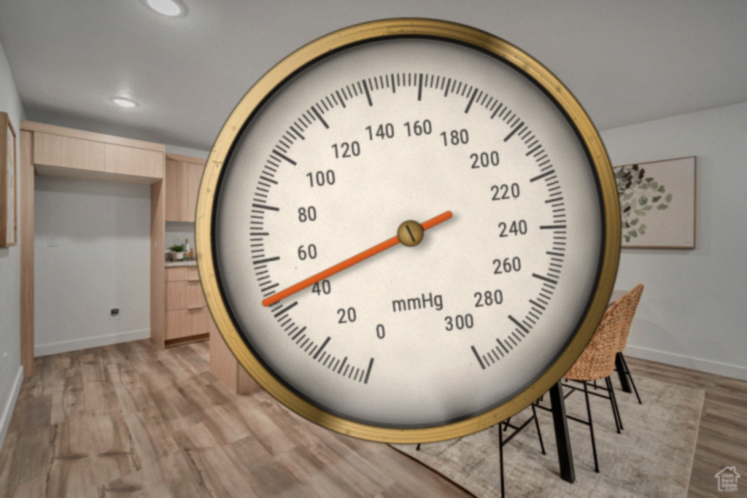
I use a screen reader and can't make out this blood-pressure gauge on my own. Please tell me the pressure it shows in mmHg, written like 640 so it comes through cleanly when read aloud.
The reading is 46
